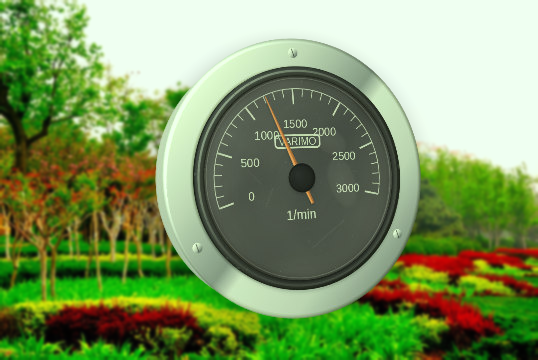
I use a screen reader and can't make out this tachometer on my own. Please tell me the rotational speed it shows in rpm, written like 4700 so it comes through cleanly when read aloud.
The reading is 1200
